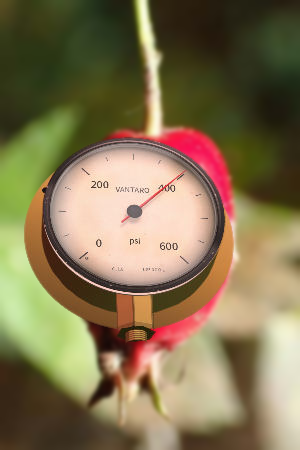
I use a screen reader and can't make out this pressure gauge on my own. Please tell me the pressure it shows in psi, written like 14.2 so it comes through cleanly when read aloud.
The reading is 400
